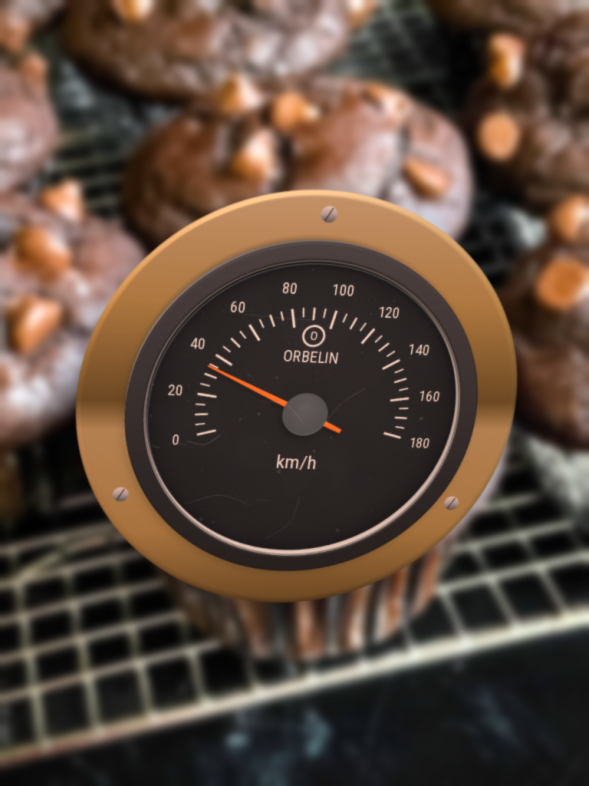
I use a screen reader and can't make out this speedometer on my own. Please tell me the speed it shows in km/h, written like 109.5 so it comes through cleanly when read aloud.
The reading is 35
